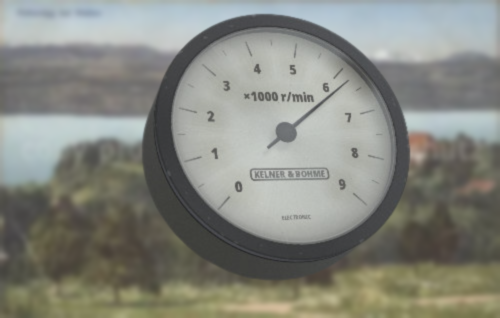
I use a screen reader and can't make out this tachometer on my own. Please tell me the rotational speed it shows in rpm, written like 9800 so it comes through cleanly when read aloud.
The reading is 6250
